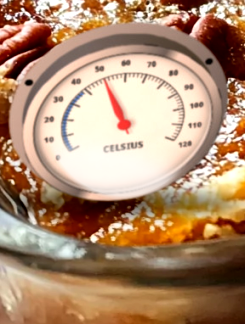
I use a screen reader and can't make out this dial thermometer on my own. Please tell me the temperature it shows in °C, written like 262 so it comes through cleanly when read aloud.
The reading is 50
